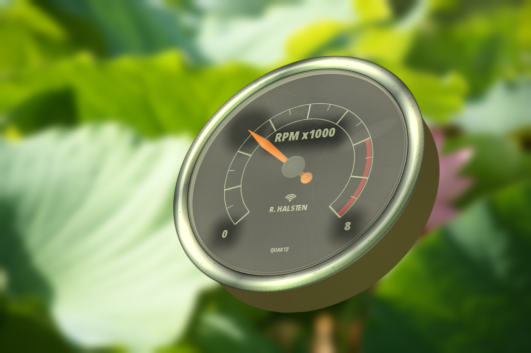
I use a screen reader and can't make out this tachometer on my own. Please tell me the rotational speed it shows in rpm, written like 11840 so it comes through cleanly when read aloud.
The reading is 2500
